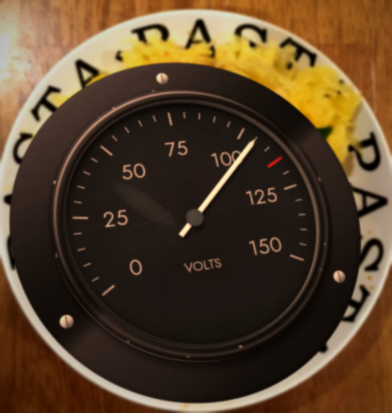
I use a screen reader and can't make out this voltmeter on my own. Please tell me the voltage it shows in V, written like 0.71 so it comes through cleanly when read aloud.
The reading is 105
